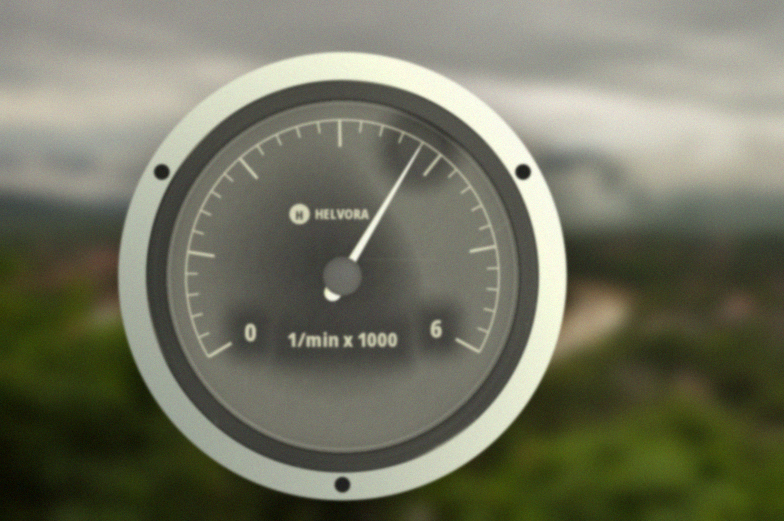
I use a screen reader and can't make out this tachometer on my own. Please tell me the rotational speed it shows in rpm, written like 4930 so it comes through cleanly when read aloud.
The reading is 3800
